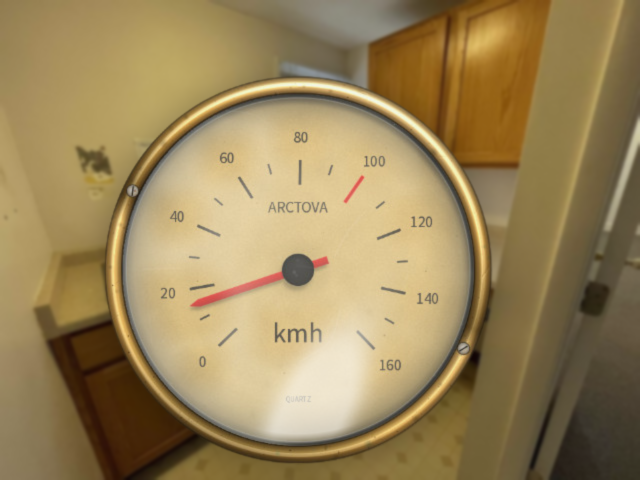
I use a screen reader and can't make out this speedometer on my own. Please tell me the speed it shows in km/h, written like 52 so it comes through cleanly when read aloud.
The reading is 15
